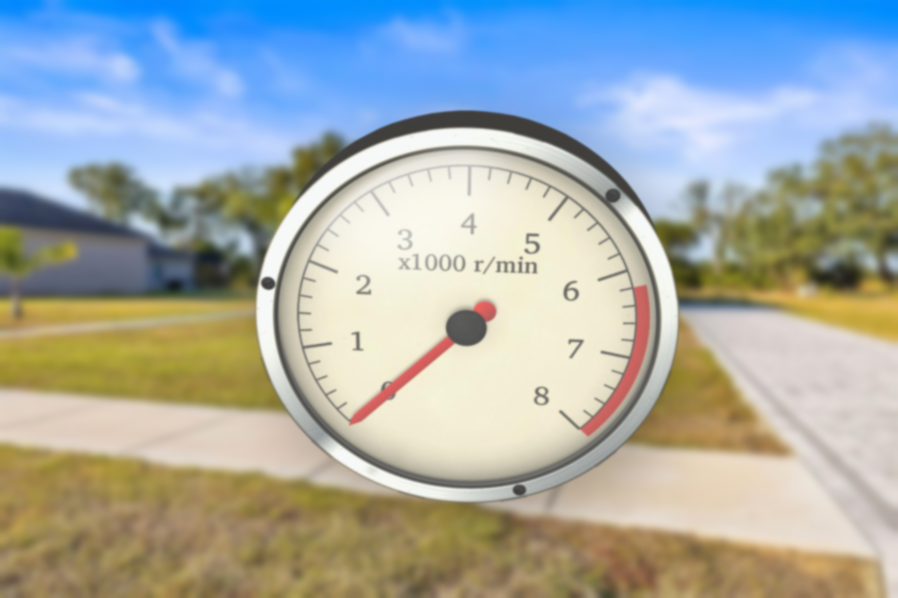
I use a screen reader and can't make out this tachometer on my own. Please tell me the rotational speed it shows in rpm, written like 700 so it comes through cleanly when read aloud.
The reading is 0
